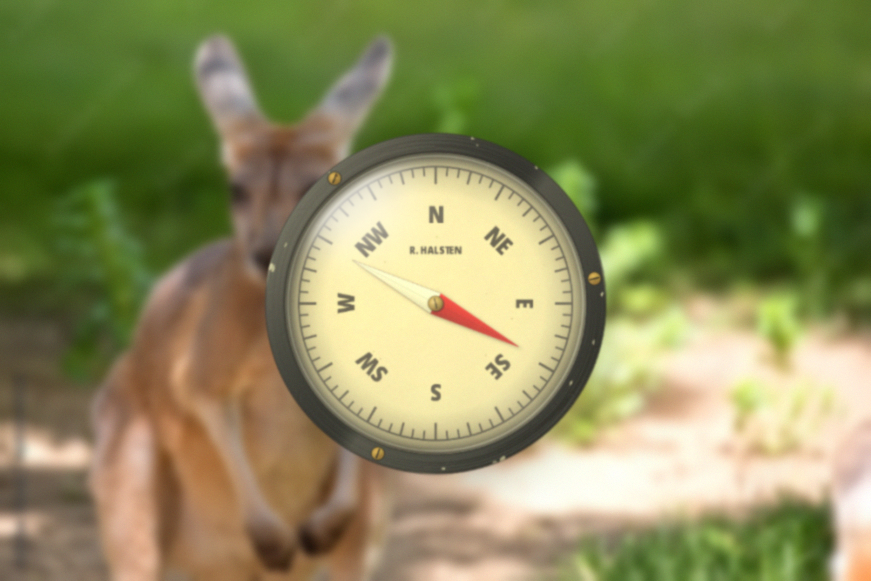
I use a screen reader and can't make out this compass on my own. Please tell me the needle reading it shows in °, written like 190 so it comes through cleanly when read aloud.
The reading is 117.5
